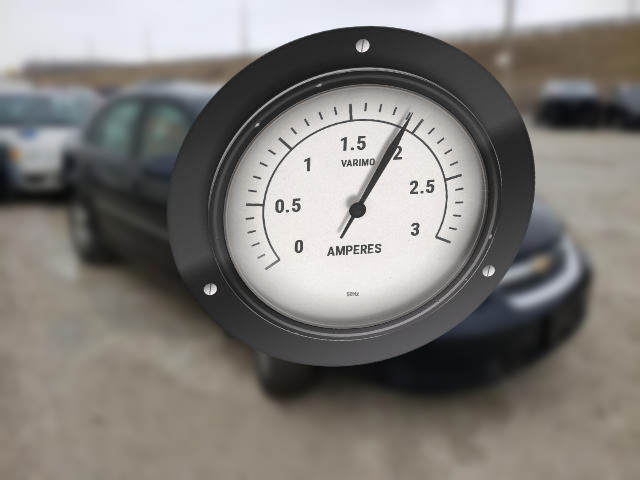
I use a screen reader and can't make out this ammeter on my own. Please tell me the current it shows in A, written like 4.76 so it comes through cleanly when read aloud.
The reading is 1.9
